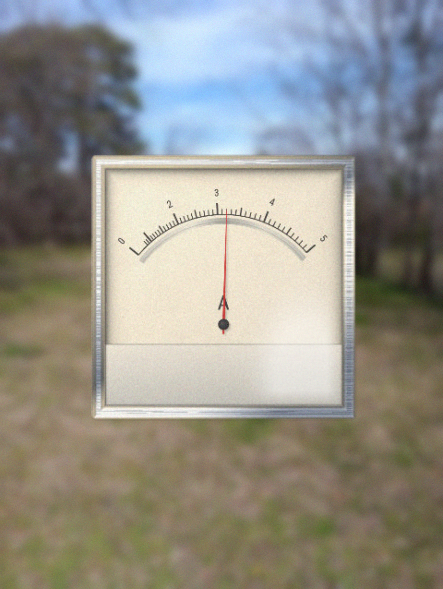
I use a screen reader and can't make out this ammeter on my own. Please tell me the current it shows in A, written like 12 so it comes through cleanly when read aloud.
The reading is 3.2
